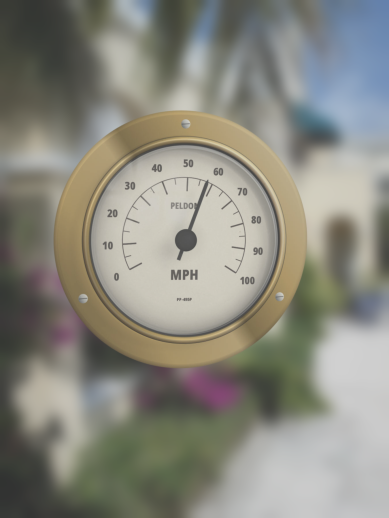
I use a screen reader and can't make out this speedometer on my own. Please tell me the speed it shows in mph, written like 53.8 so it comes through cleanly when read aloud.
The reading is 57.5
